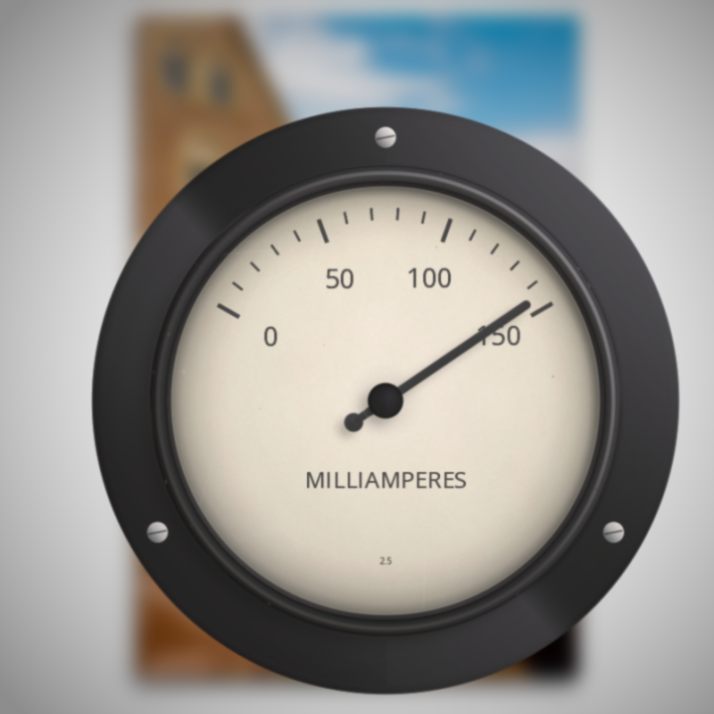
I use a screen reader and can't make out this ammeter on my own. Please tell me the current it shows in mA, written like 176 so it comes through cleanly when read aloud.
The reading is 145
